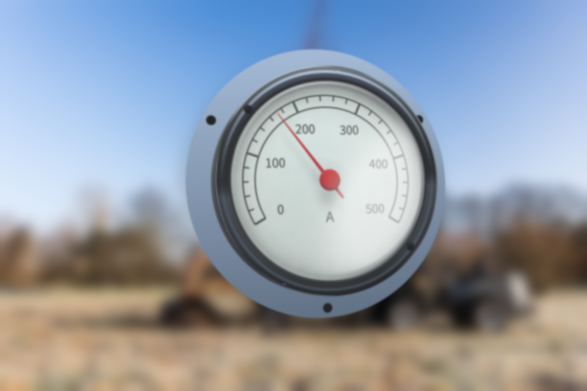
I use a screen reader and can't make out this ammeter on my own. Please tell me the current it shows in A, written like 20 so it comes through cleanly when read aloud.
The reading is 170
